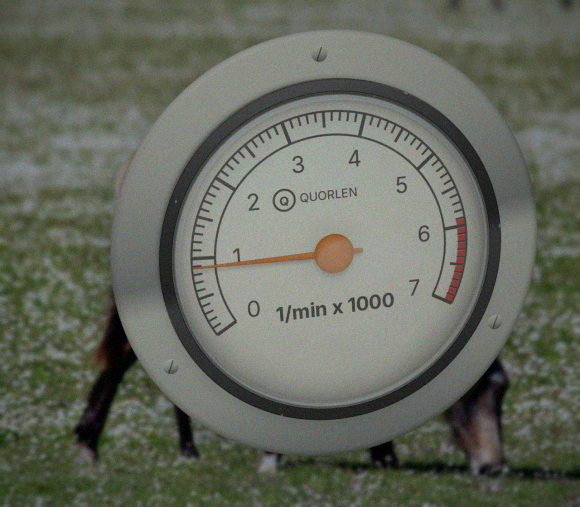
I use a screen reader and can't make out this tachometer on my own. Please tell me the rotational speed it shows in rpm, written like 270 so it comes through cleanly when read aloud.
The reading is 900
